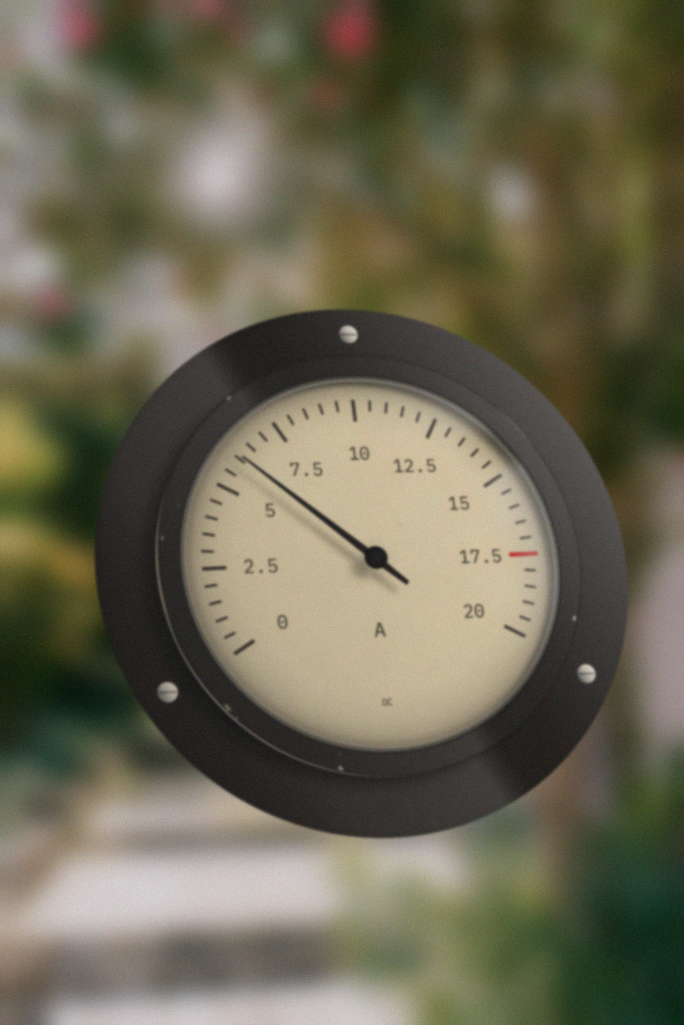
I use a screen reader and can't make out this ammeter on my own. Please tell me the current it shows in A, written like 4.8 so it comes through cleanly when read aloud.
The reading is 6
